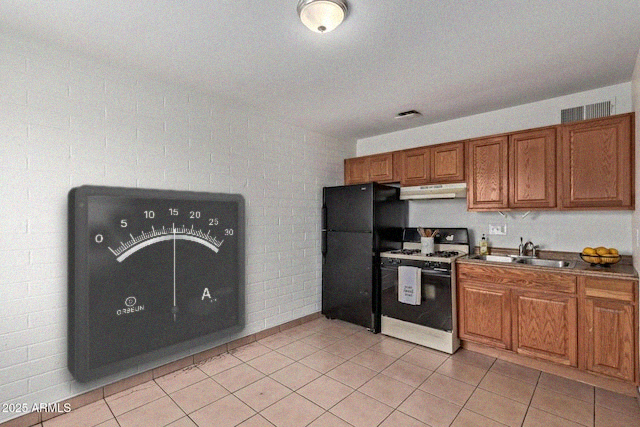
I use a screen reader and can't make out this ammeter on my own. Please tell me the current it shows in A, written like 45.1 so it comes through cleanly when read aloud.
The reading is 15
